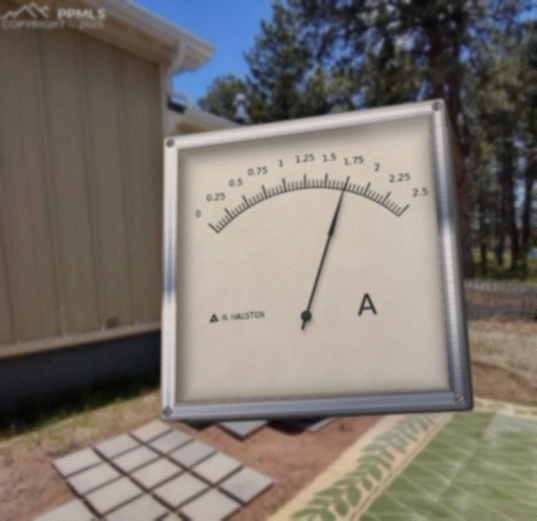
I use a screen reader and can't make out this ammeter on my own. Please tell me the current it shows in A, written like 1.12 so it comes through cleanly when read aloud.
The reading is 1.75
